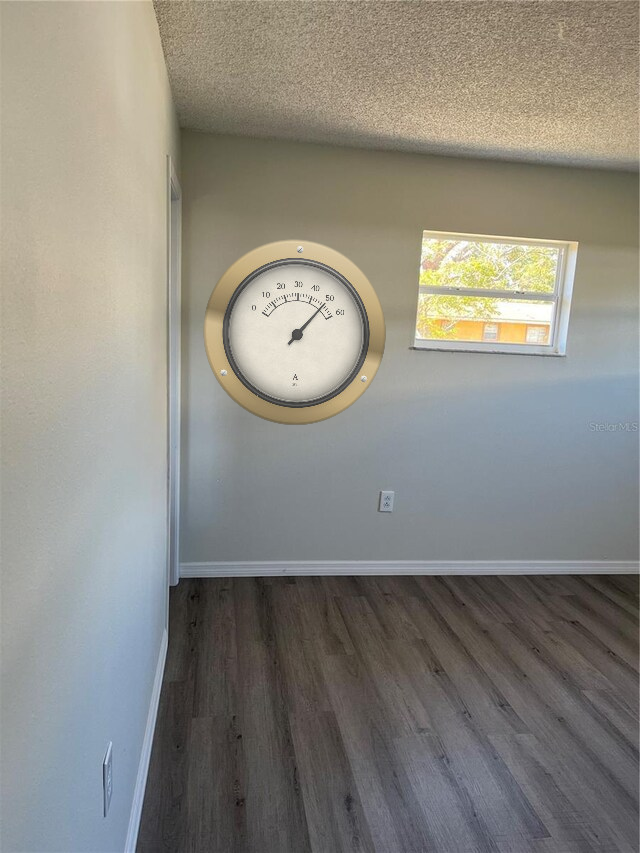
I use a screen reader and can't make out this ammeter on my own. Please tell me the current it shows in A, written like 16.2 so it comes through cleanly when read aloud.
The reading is 50
